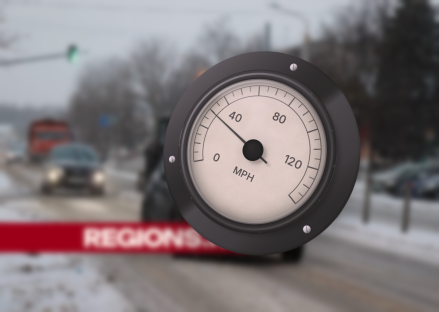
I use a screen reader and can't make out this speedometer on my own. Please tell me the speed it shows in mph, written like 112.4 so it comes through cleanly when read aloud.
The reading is 30
